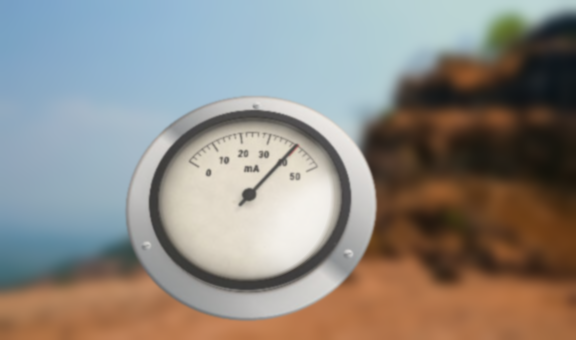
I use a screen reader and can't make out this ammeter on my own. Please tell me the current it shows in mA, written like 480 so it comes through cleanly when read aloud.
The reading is 40
